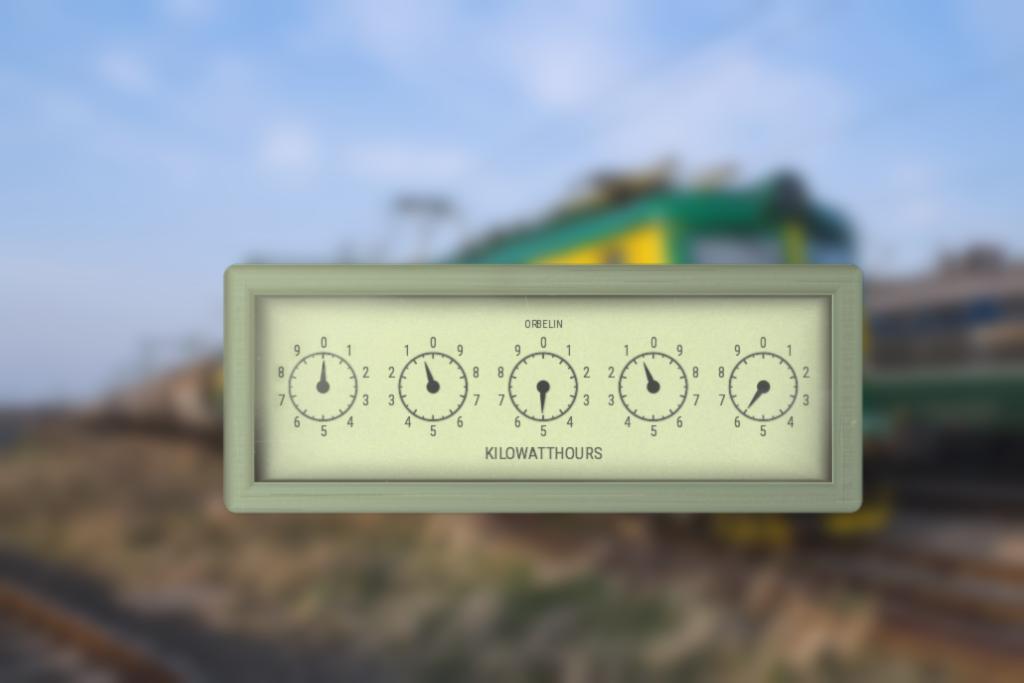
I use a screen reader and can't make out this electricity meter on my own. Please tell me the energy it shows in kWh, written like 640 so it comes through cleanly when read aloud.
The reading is 506
